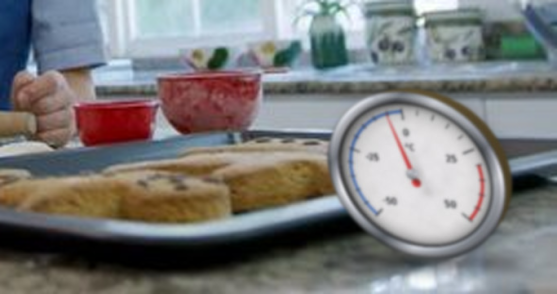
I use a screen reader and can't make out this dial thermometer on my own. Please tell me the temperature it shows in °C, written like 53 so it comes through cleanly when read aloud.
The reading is -5
